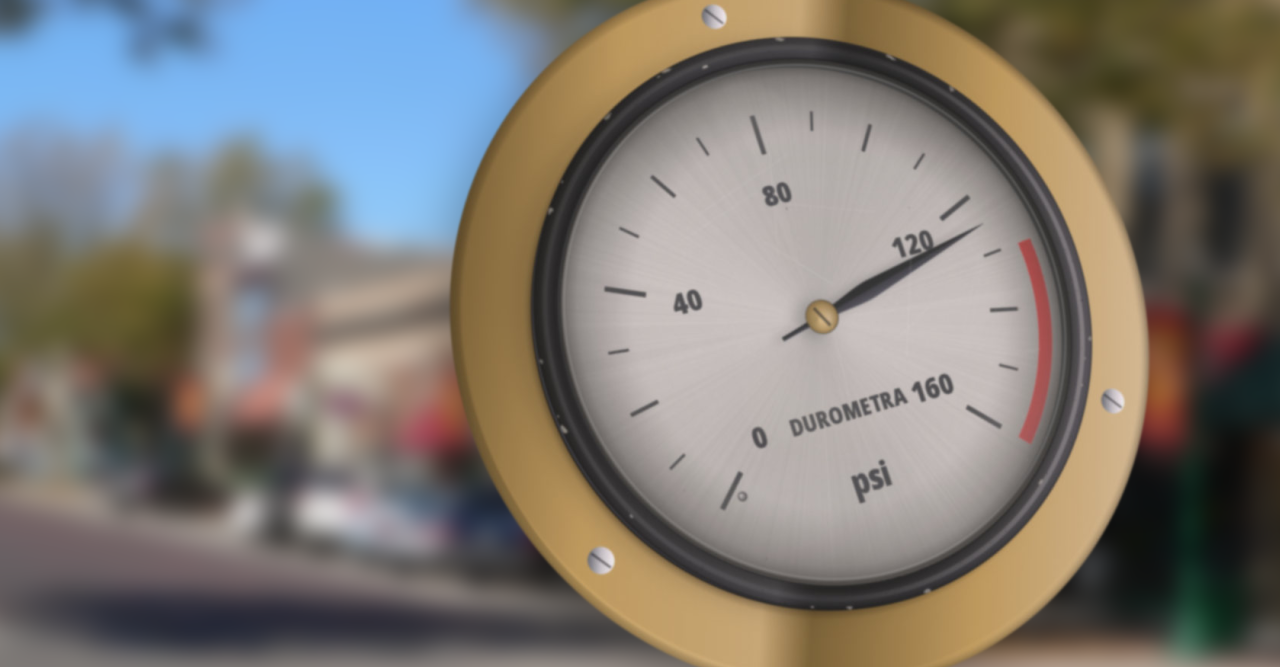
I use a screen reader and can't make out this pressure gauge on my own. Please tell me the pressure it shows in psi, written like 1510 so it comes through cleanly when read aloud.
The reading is 125
